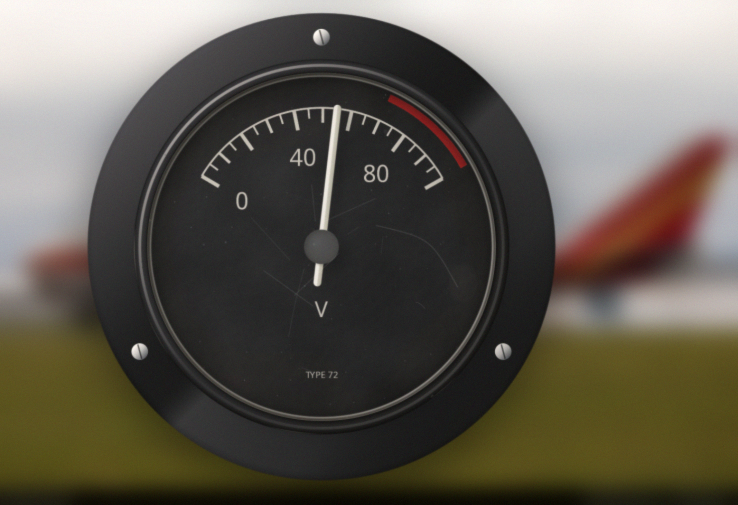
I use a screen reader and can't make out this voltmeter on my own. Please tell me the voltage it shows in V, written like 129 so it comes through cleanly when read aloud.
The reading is 55
